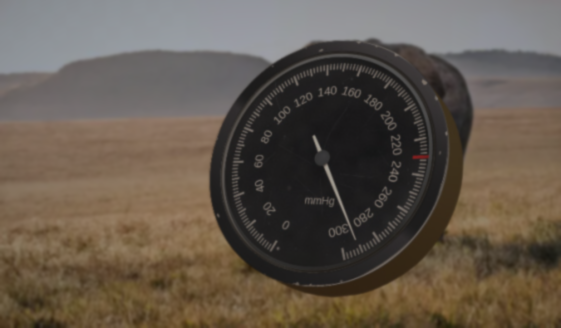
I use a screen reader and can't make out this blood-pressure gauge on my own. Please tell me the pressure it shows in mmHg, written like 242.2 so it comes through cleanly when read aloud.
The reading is 290
